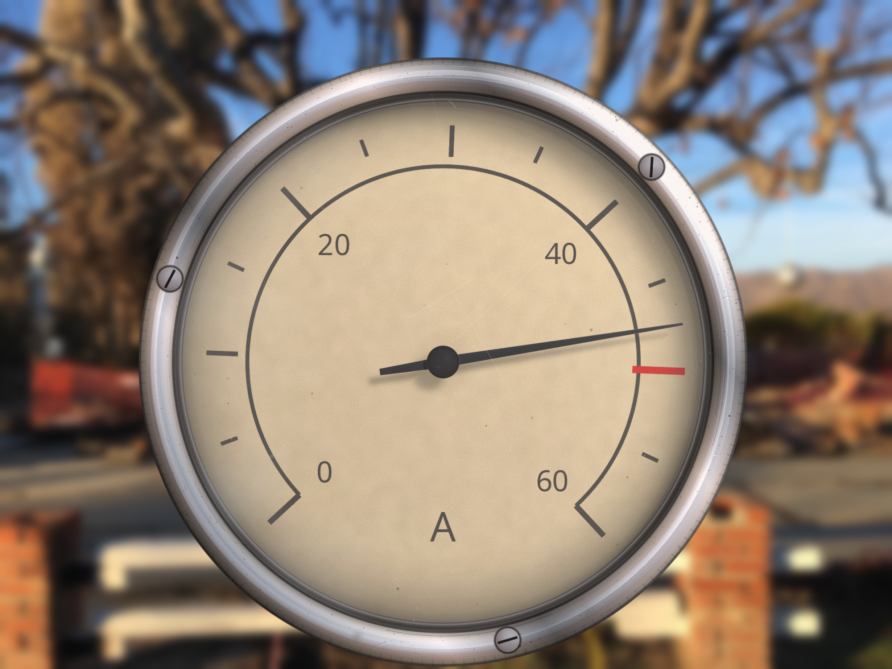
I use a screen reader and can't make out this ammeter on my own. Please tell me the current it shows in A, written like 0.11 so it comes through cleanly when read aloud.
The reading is 47.5
